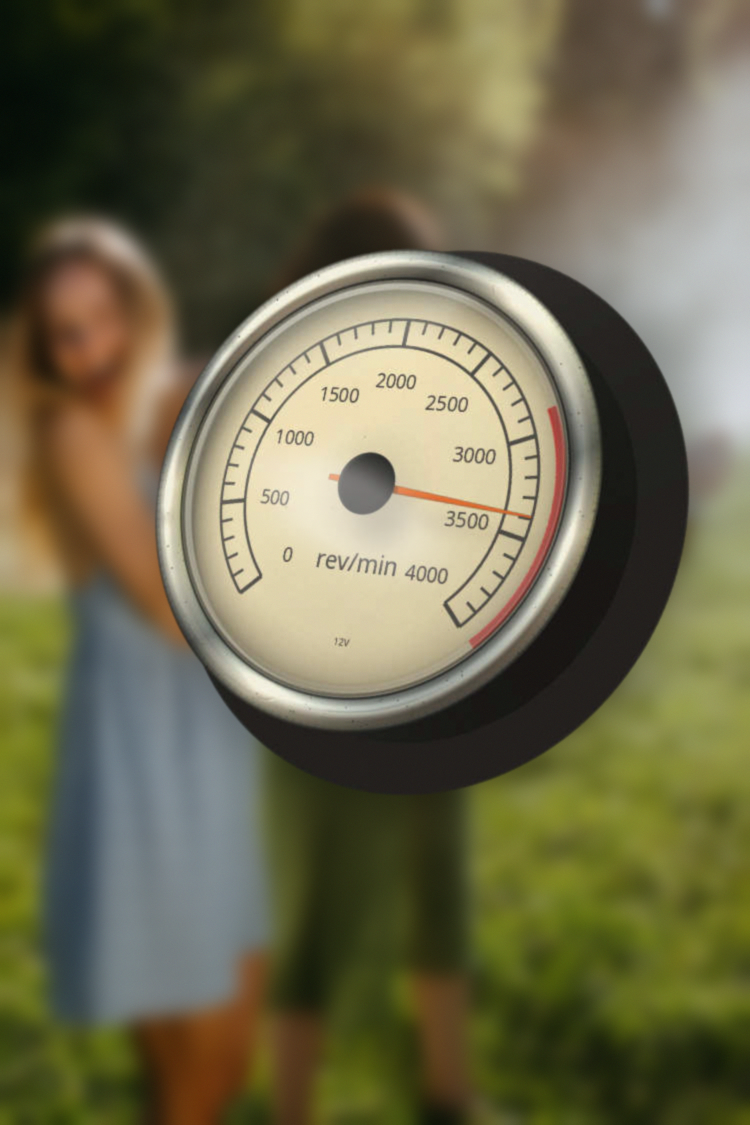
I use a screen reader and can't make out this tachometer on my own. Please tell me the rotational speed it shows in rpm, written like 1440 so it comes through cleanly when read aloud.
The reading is 3400
